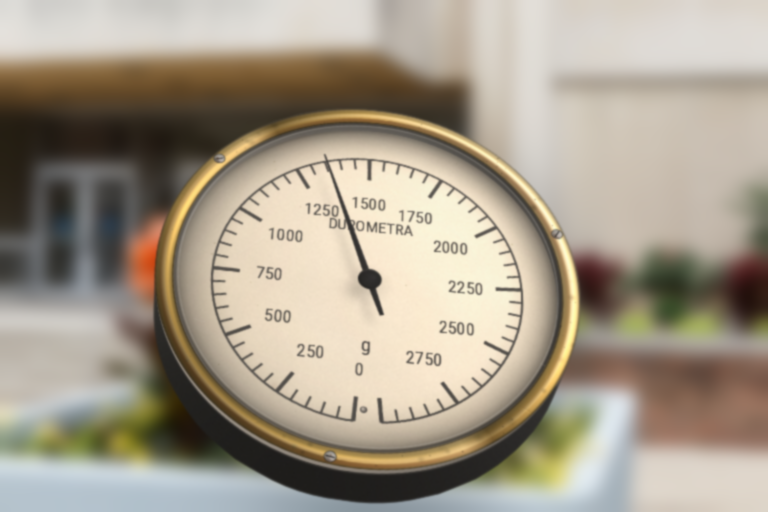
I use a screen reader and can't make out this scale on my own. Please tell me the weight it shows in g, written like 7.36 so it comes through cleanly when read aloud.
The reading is 1350
